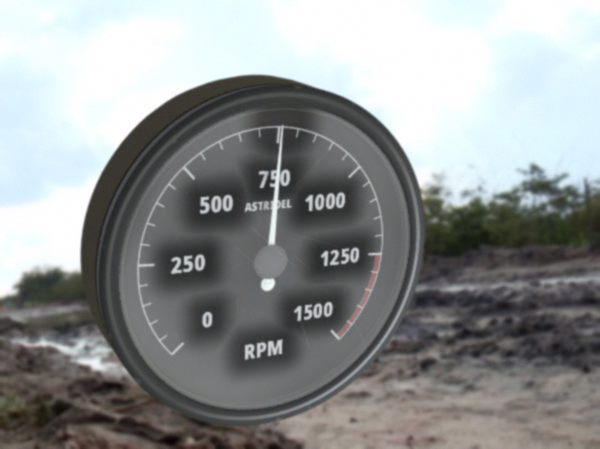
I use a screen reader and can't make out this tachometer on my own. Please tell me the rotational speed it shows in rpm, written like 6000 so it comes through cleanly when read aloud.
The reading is 750
